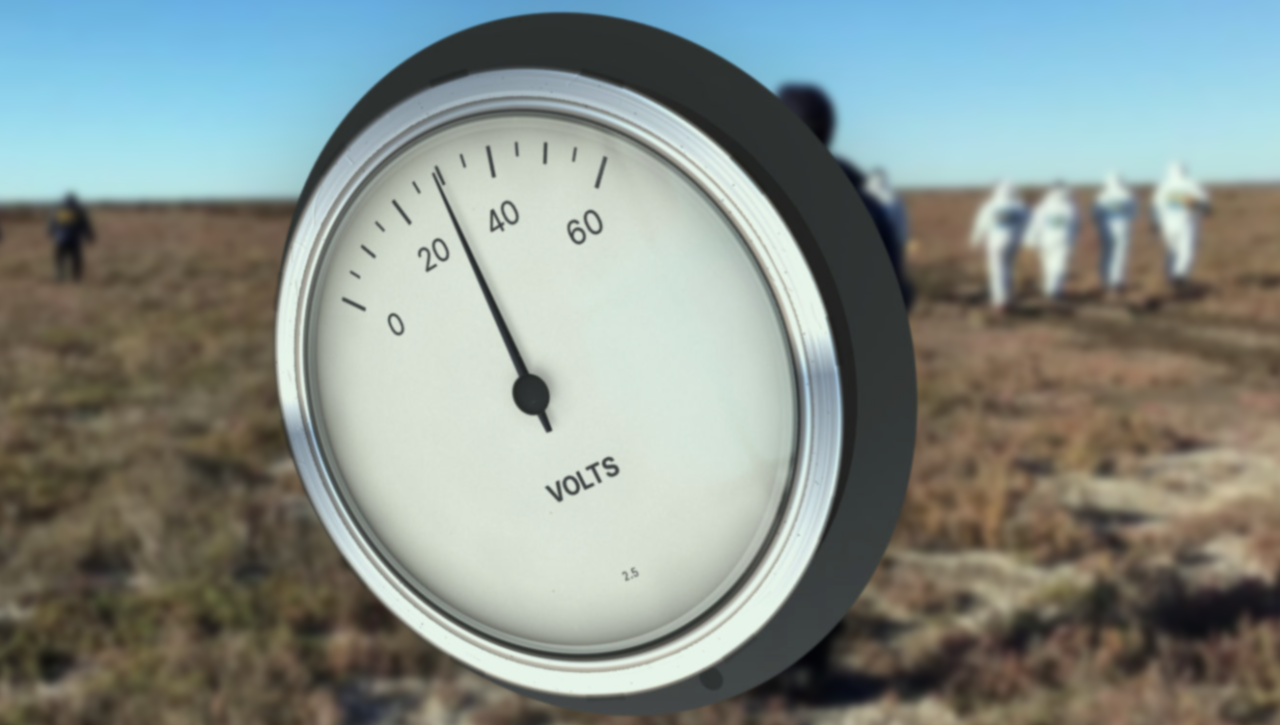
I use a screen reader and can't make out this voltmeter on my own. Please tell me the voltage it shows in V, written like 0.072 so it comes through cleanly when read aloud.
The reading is 30
